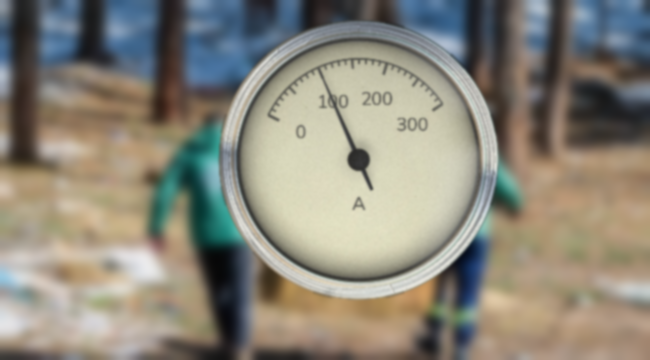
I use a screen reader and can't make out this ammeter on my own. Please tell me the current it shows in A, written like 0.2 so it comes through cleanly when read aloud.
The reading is 100
